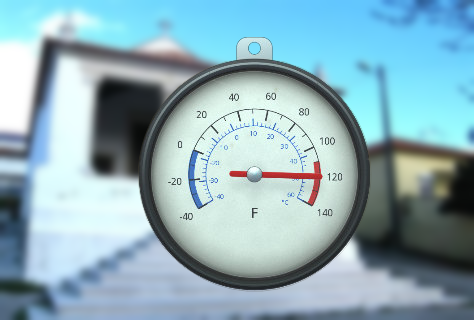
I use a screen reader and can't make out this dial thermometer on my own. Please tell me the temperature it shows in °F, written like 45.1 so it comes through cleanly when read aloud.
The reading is 120
